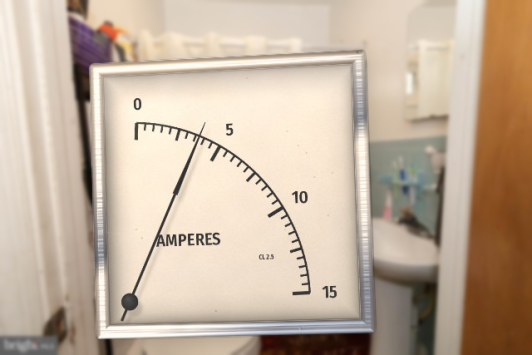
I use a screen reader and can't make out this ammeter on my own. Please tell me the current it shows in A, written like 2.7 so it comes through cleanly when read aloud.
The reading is 3.75
